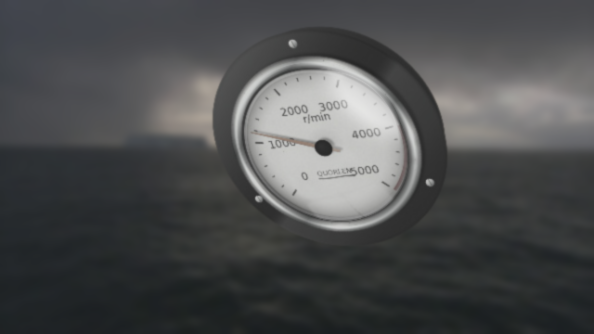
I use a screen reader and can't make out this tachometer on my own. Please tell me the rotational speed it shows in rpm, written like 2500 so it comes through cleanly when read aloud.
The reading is 1200
